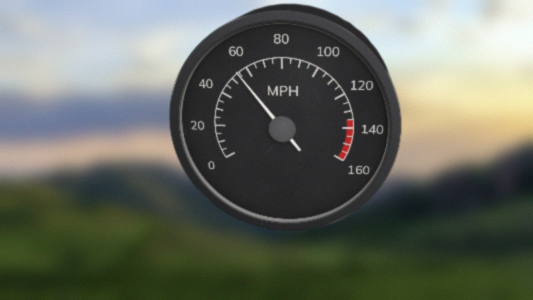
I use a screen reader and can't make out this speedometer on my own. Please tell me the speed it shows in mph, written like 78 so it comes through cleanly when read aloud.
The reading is 55
